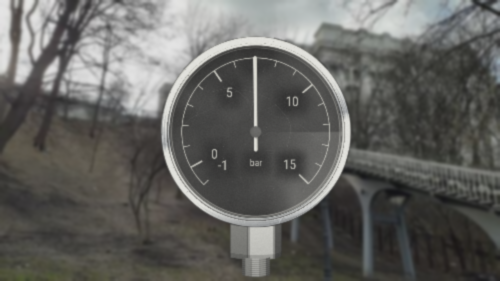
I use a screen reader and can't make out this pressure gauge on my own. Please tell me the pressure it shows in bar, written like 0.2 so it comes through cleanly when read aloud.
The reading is 7
